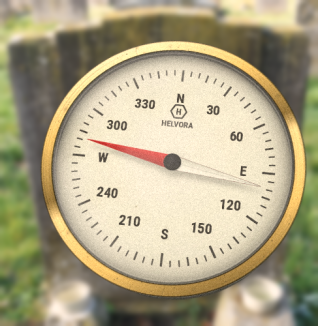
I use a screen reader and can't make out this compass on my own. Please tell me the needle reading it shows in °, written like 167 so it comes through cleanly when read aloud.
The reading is 280
